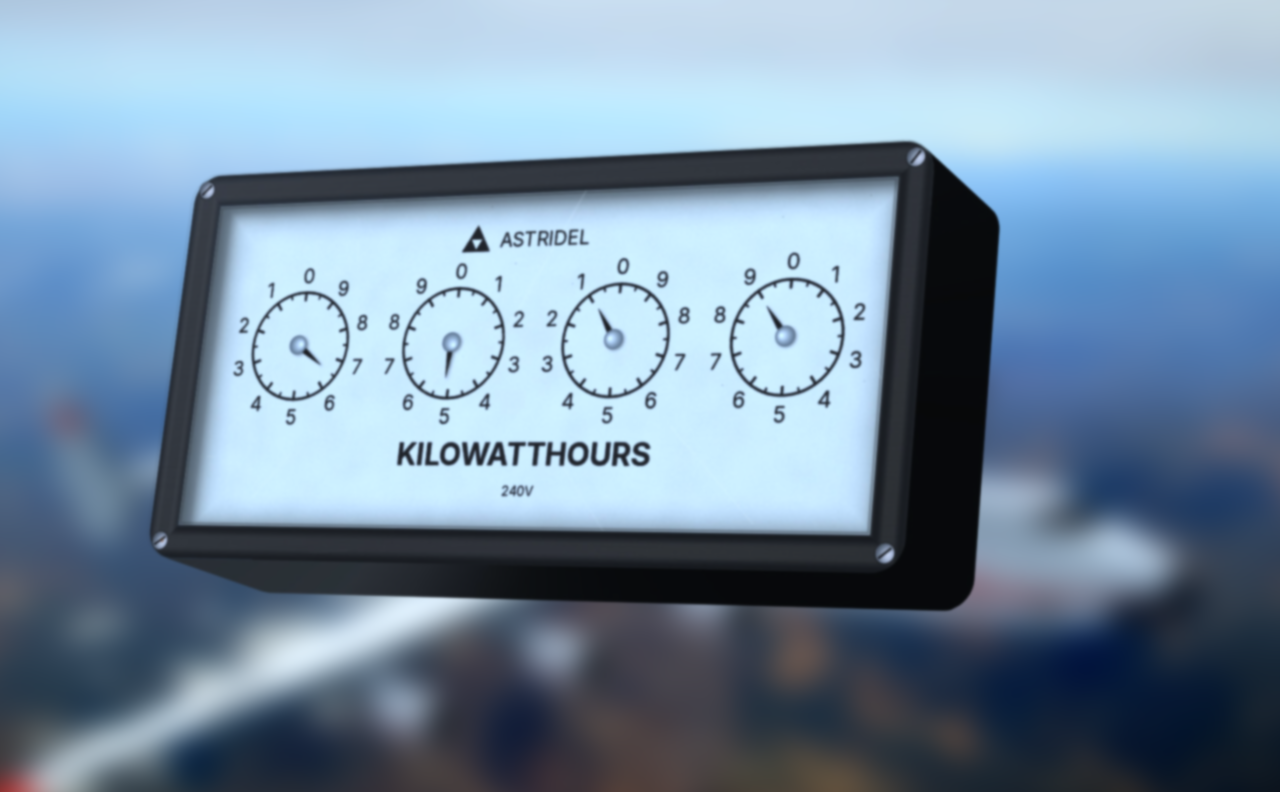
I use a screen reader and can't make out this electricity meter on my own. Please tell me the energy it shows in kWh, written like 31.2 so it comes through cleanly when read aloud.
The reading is 6509
